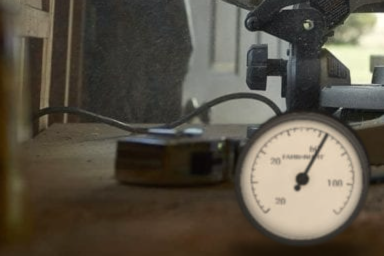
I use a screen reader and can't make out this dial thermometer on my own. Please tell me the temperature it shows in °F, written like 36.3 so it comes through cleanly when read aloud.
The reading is 64
